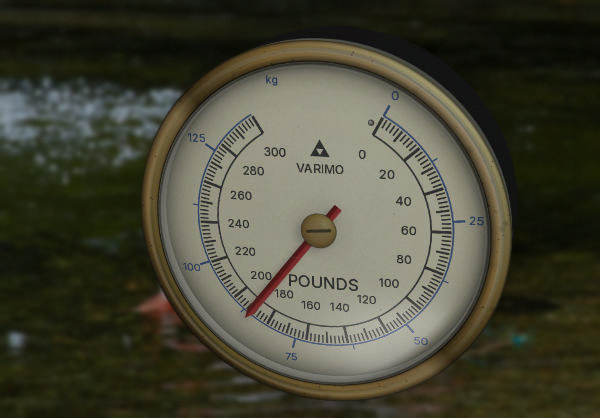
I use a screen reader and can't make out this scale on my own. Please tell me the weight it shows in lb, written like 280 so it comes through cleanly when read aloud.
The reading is 190
